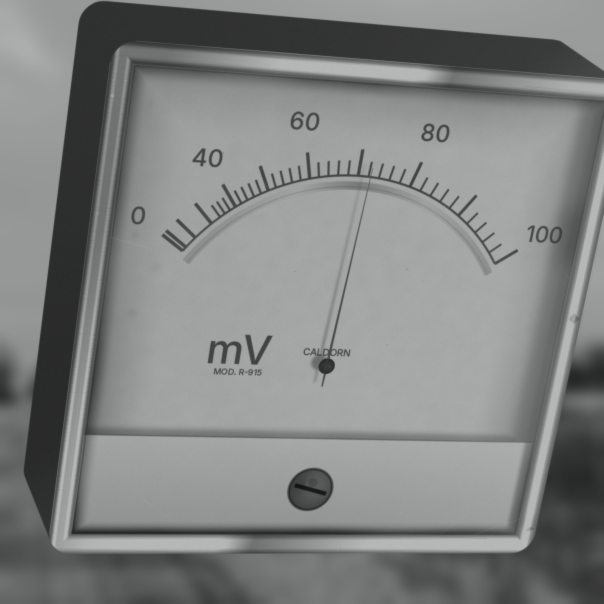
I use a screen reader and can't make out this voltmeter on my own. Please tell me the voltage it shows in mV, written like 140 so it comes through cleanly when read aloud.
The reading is 72
